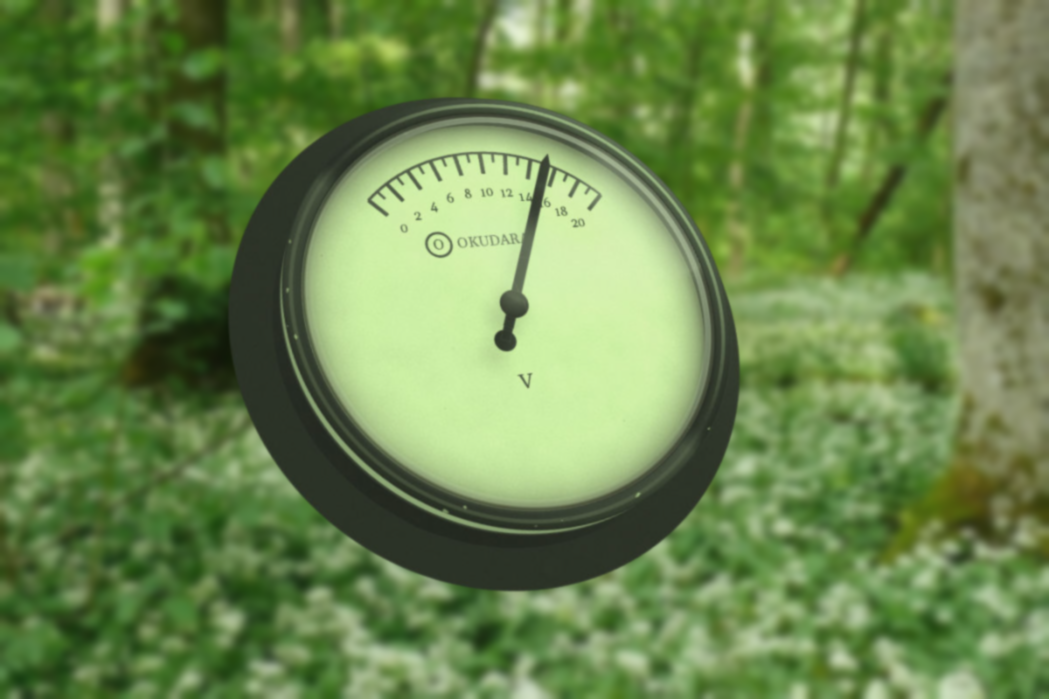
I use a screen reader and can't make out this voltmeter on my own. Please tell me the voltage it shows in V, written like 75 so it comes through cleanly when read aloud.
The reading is 15
